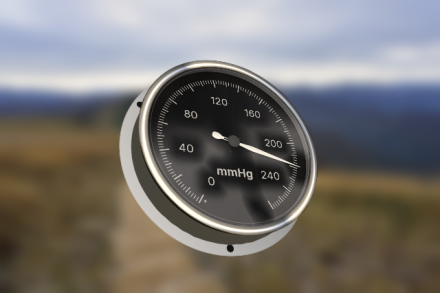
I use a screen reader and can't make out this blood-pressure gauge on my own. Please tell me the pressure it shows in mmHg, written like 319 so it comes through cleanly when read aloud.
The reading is 220
